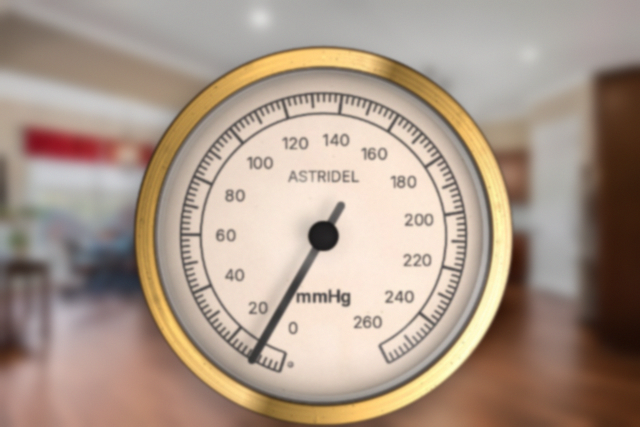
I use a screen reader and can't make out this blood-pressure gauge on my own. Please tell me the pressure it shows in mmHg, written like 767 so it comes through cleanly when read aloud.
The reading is 10
